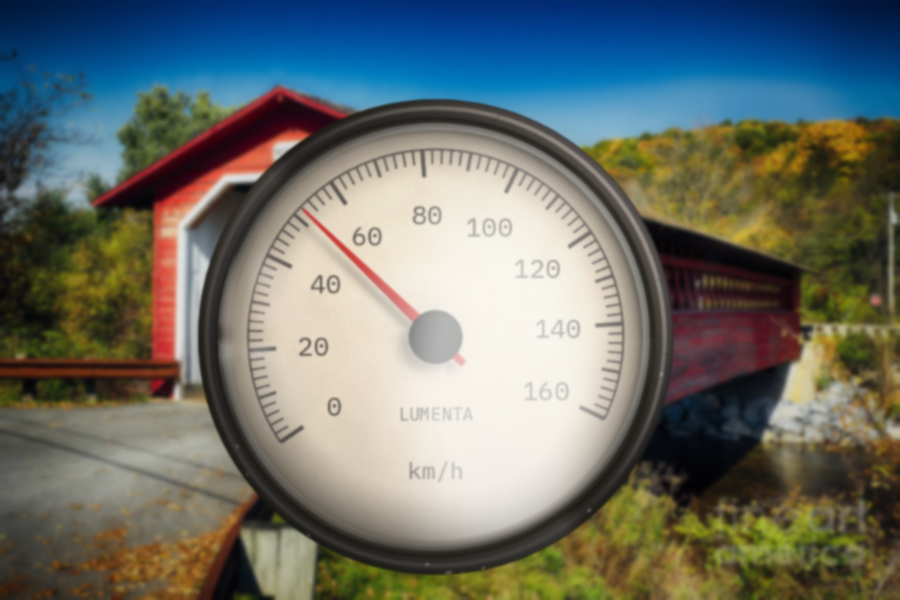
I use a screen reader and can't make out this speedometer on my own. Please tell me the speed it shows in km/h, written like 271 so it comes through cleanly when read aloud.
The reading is 52
